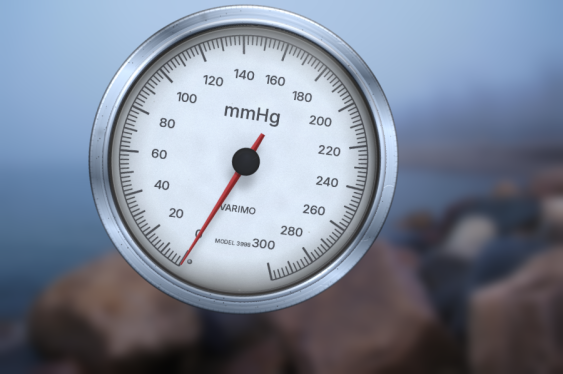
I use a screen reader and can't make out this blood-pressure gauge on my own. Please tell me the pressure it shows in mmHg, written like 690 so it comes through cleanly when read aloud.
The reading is 0
